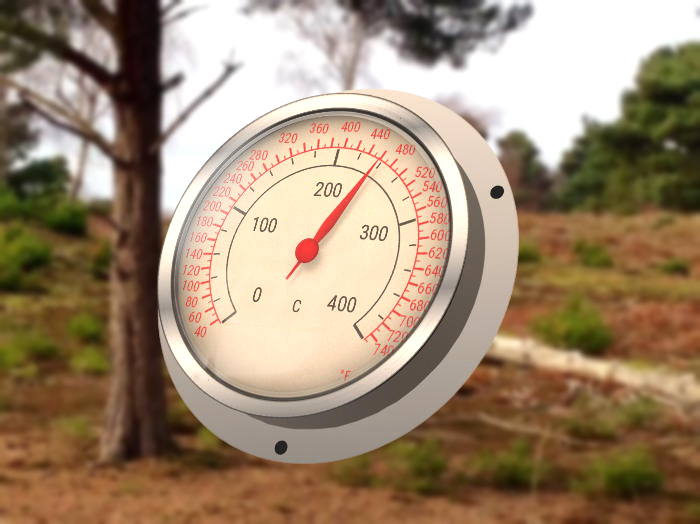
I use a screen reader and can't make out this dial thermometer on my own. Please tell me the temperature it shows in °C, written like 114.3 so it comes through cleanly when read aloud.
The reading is 240
